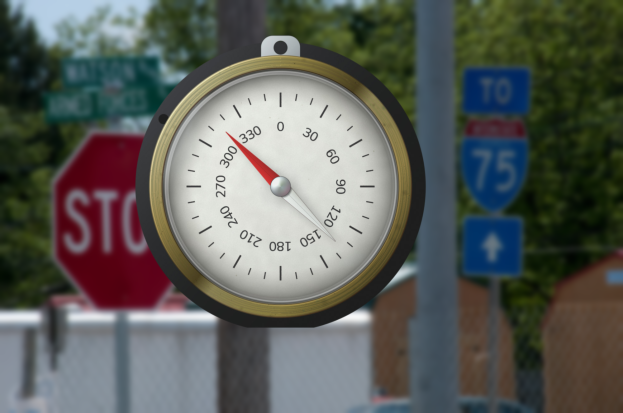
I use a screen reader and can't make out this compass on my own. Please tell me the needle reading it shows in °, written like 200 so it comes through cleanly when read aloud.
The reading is 315
